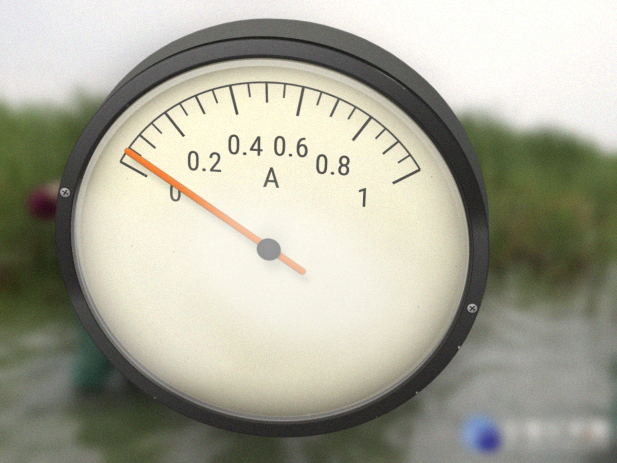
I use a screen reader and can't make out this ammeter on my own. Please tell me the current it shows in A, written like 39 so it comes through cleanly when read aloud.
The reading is 0.05
